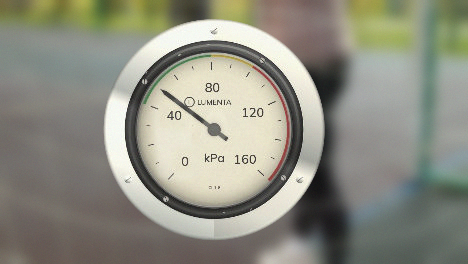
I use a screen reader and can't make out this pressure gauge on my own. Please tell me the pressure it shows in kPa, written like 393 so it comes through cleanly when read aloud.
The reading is 50
